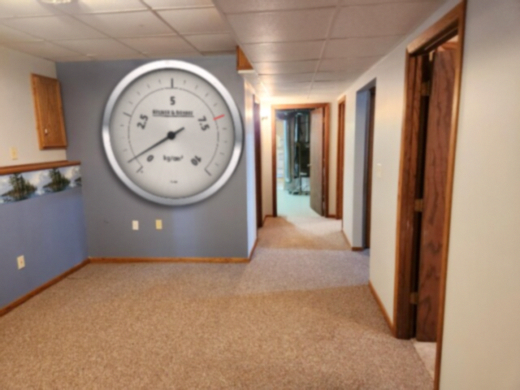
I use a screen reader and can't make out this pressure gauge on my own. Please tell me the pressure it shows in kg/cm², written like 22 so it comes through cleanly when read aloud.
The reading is 0.5
